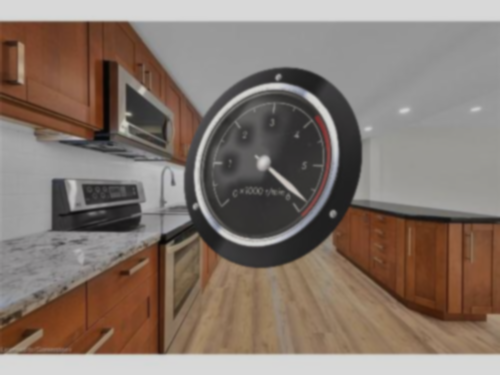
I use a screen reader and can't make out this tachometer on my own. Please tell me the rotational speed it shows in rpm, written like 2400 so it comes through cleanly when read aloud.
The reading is 5750
